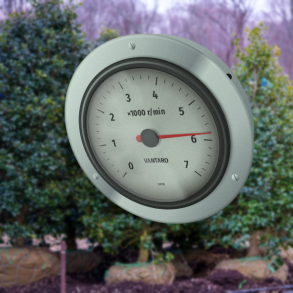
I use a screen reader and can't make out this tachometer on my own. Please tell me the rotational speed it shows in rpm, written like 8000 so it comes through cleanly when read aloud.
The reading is 5800
